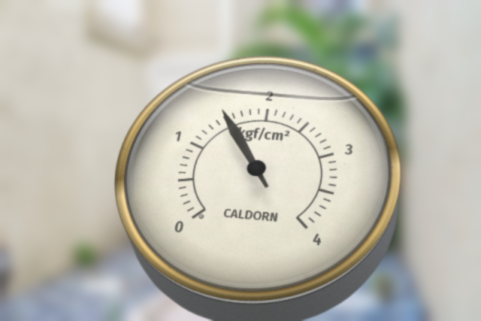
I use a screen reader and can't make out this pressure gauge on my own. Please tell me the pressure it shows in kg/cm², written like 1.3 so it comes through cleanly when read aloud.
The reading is 1.5
